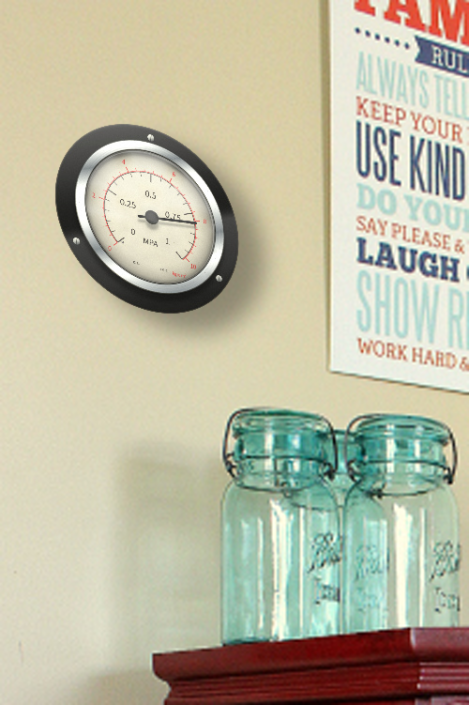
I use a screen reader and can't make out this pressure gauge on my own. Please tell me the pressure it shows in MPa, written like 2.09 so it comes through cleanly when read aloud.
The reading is 0.8
